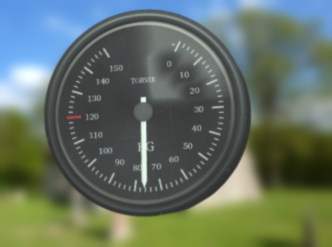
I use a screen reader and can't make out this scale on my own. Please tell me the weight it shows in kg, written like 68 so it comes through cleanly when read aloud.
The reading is 76
